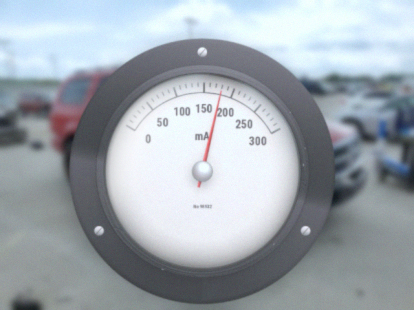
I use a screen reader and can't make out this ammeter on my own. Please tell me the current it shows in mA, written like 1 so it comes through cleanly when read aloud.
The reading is 180
